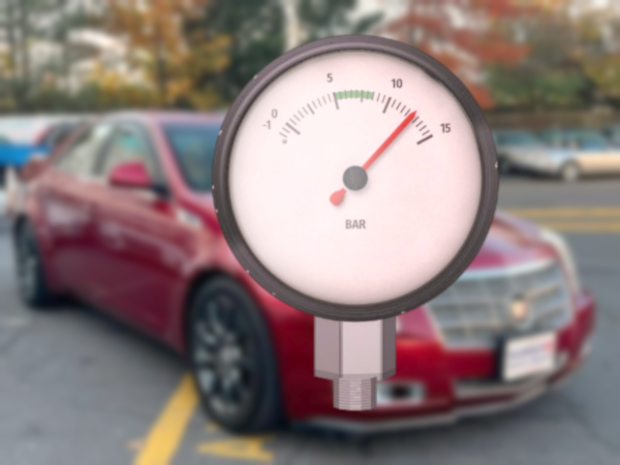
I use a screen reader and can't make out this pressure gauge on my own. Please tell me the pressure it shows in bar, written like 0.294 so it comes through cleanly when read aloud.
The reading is 12.5
